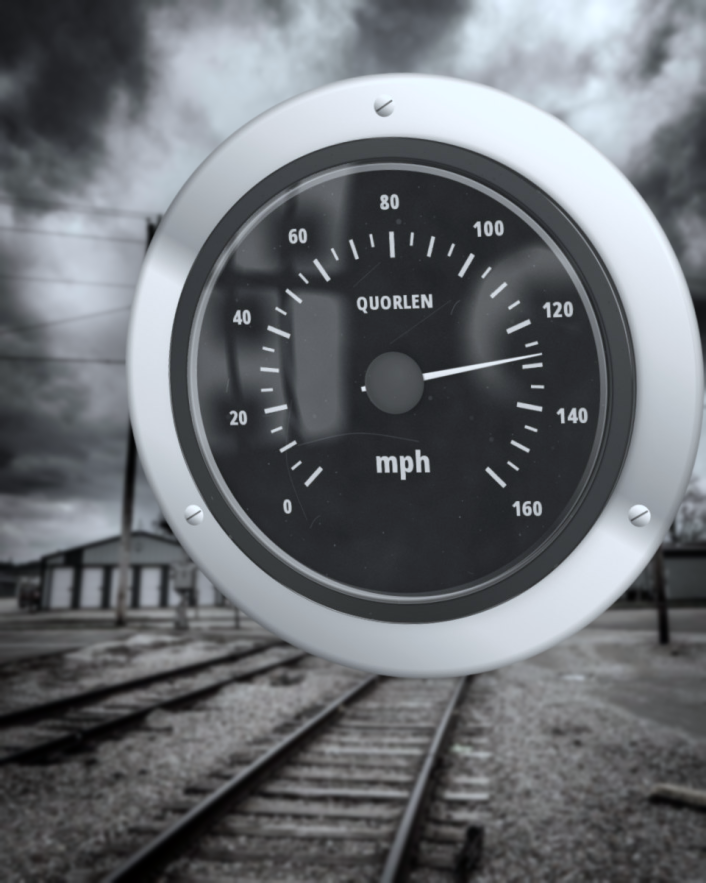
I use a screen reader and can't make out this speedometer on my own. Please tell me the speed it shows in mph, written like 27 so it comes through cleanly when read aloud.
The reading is 127.5
